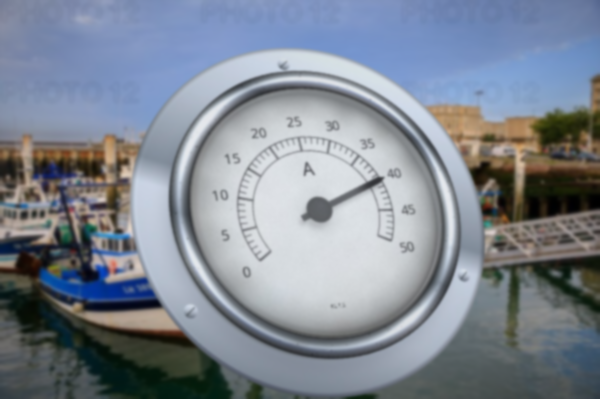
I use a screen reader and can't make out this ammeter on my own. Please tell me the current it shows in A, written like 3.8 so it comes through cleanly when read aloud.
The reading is 40
